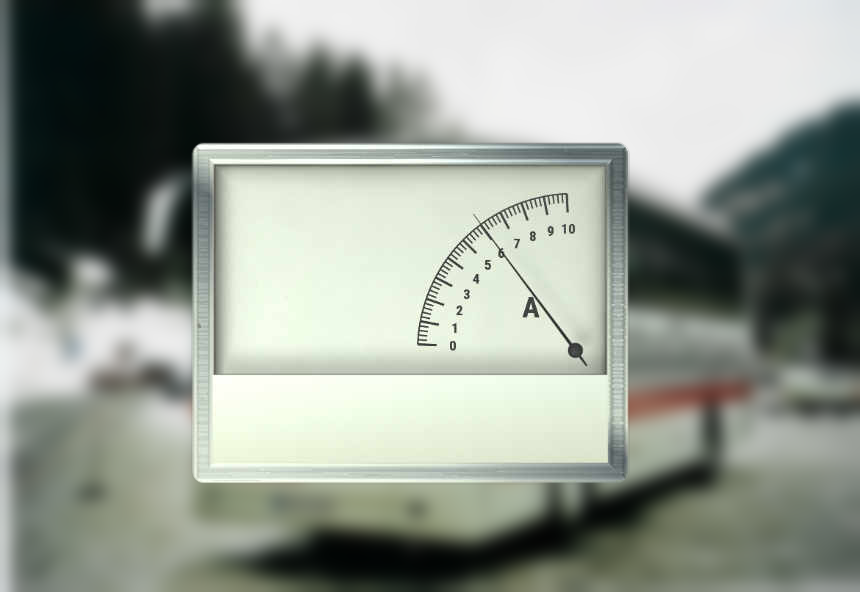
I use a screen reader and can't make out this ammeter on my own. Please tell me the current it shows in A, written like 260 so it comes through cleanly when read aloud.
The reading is 6
